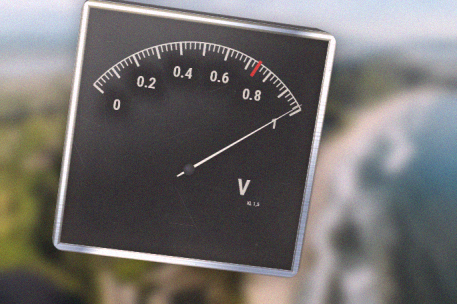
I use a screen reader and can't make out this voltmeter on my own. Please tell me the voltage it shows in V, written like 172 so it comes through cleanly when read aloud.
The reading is 0.98
